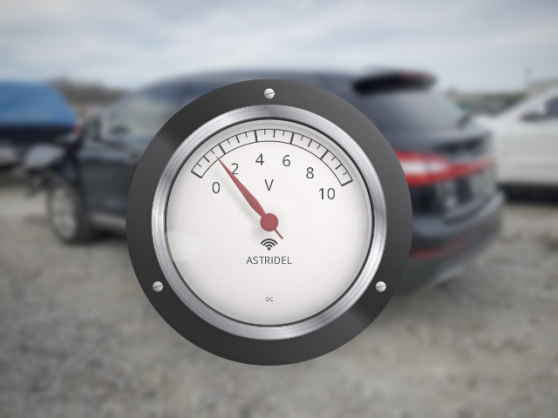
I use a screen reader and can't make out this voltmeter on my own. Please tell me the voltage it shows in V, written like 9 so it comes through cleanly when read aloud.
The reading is 1.5
